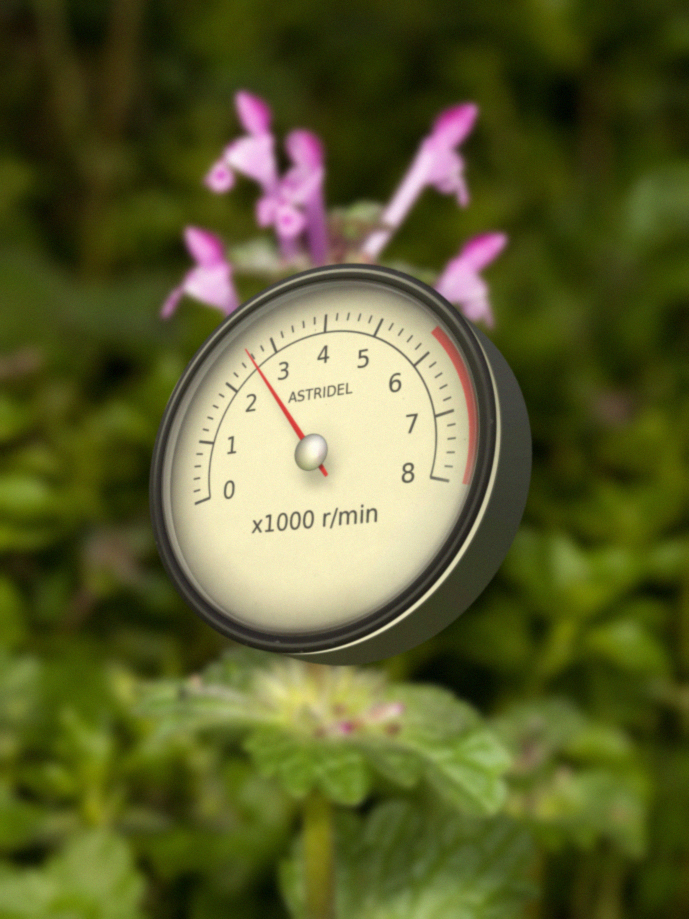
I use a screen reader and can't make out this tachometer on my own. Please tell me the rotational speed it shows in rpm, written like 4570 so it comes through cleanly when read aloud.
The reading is 2600
